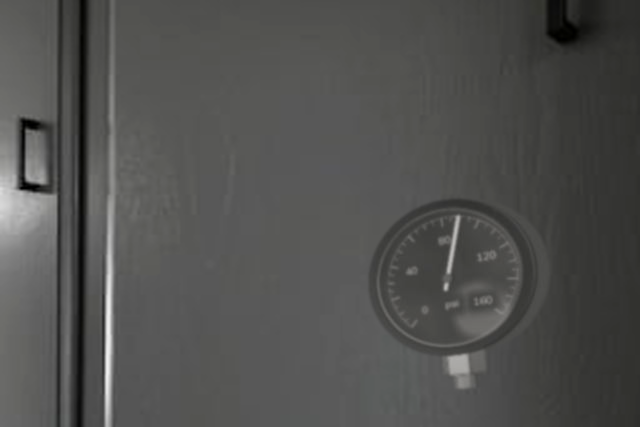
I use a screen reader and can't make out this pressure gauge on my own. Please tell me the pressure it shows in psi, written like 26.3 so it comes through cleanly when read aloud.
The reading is 90
